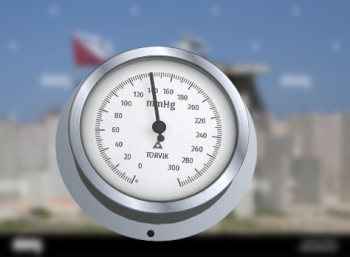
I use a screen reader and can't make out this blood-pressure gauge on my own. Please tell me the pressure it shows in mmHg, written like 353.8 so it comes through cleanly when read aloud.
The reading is 140
